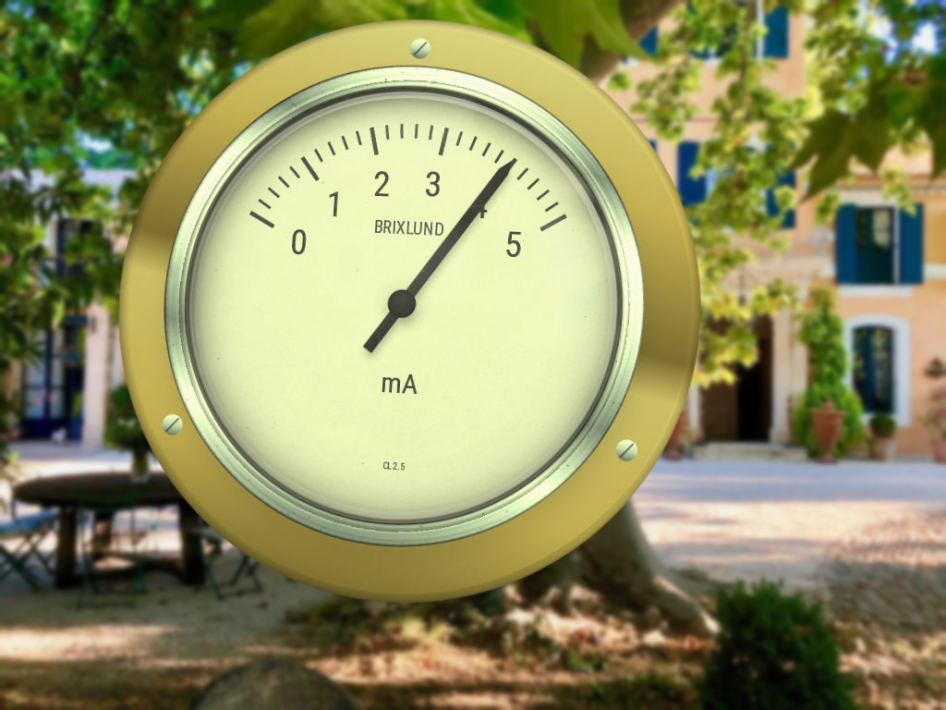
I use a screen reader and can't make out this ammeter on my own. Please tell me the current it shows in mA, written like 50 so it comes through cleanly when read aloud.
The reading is 4
